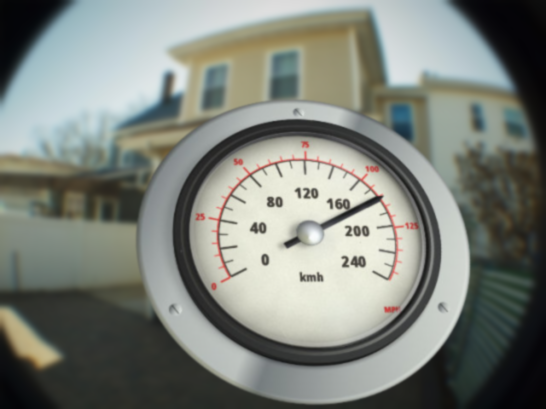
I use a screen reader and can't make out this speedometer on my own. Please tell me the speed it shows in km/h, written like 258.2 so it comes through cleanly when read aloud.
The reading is 180
